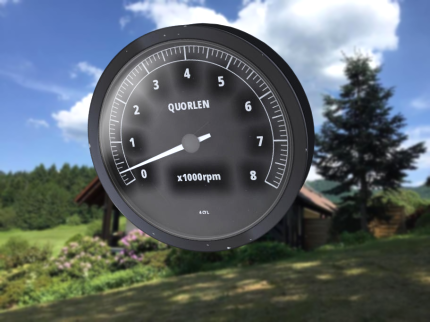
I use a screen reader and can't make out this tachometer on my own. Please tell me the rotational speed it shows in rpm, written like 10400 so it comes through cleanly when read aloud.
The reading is 300
